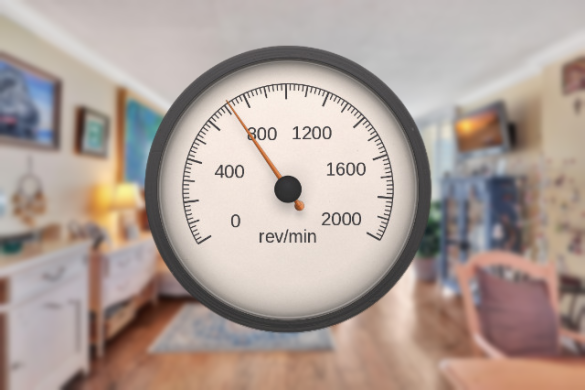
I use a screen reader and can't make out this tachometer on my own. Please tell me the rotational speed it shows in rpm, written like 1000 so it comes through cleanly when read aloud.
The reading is 720
